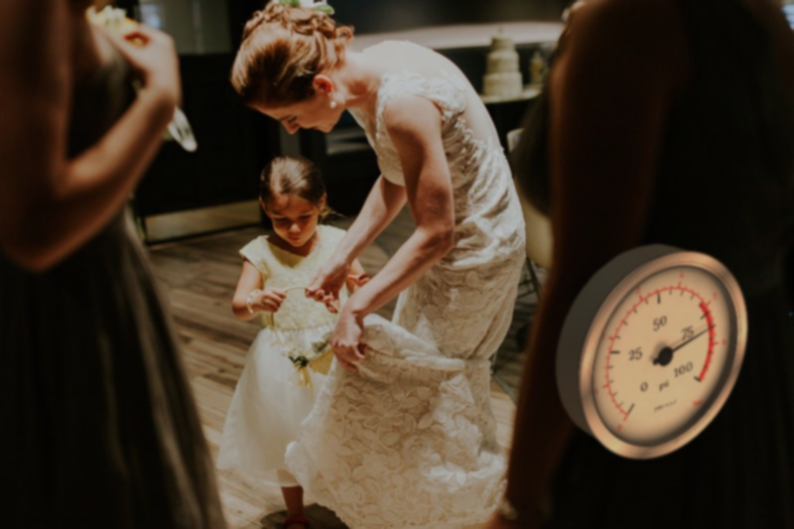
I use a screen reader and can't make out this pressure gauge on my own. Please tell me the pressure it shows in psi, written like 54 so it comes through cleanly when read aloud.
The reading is 80
